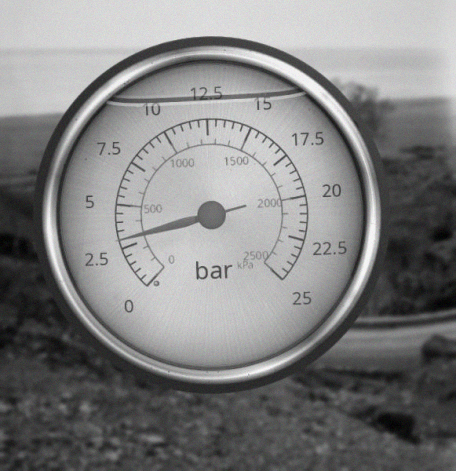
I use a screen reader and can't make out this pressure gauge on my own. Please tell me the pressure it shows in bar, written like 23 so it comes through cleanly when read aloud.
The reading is 3
